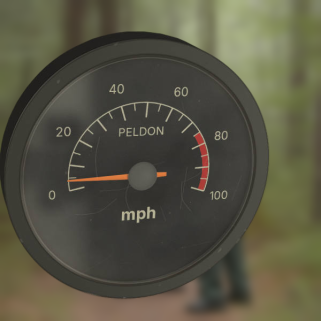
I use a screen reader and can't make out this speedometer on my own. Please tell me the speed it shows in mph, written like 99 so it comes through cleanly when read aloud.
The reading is 5
